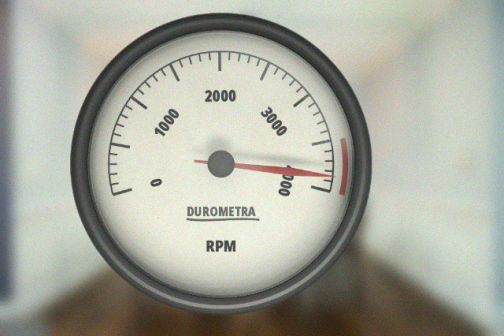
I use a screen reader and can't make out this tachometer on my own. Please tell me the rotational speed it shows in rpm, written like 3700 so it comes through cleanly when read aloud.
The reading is 3850
